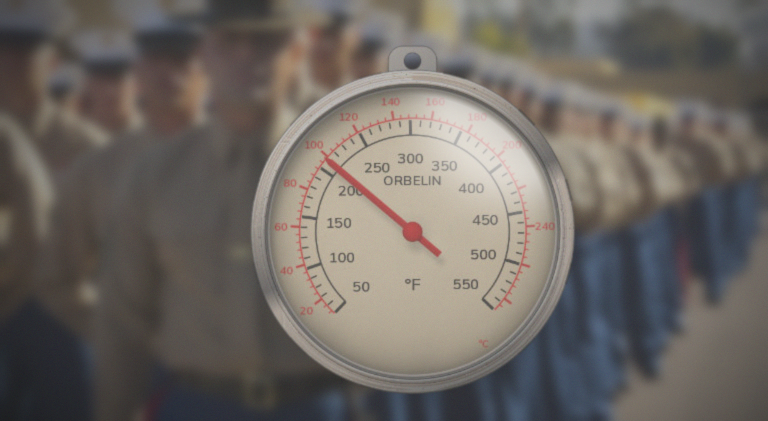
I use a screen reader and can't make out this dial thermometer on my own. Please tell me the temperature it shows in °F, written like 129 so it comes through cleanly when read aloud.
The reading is 210
